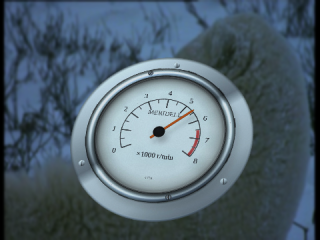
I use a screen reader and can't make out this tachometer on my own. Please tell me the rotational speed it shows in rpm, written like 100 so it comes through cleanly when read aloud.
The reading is 5500
